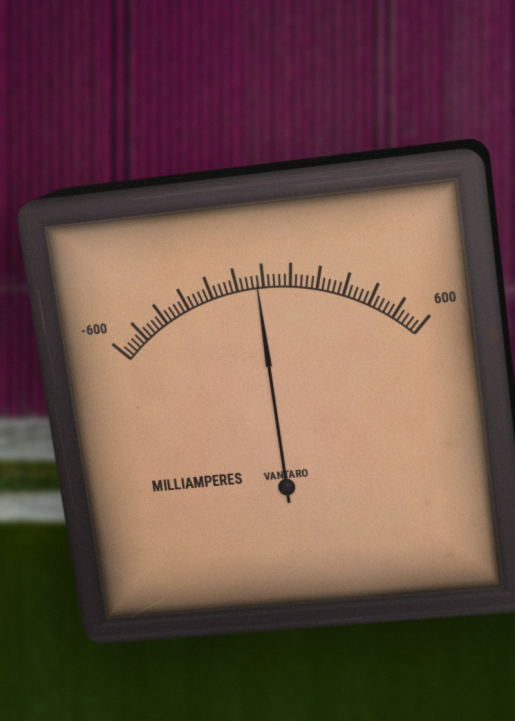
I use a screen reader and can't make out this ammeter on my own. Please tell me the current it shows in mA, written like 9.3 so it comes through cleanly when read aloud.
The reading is -20
